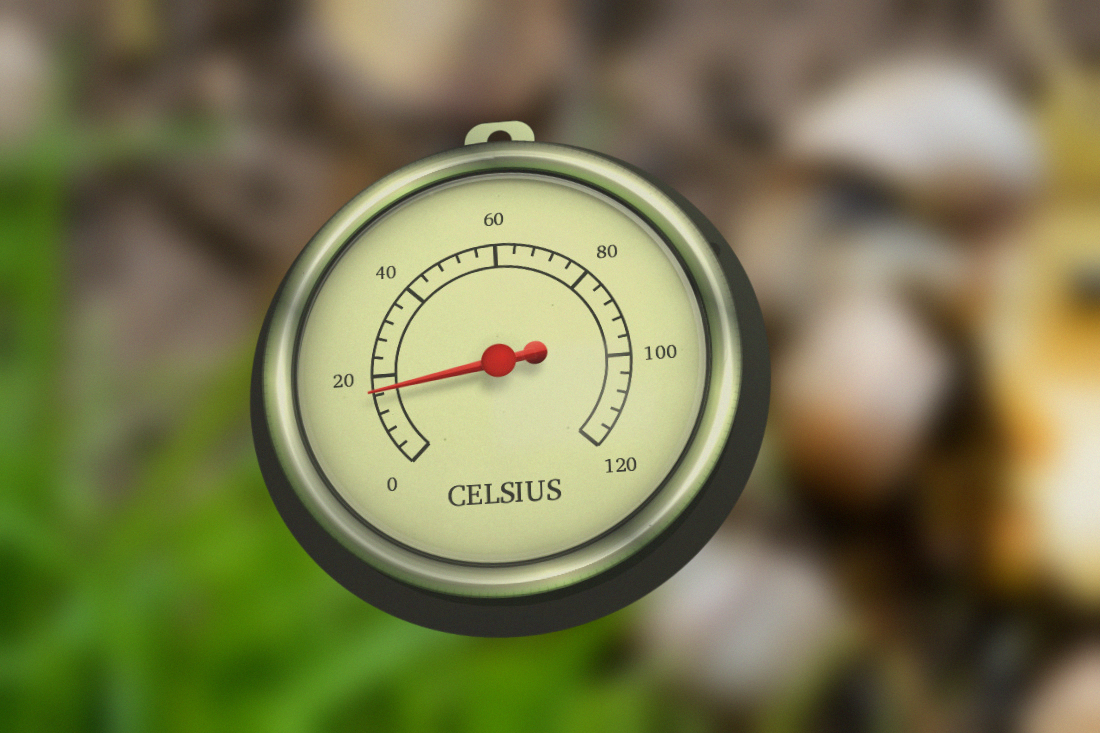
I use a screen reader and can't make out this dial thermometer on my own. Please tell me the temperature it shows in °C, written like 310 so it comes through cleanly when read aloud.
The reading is 16
